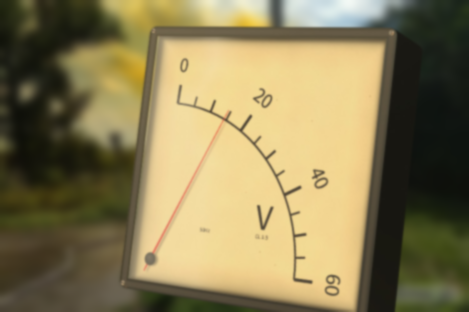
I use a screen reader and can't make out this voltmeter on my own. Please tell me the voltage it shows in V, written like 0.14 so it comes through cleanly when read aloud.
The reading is 15
